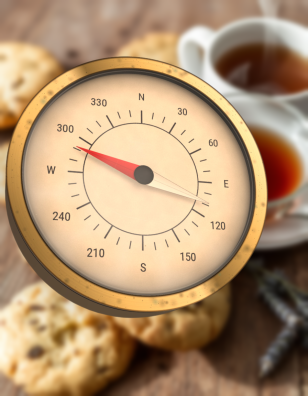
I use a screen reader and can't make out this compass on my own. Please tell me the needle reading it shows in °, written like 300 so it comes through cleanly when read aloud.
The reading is 290
